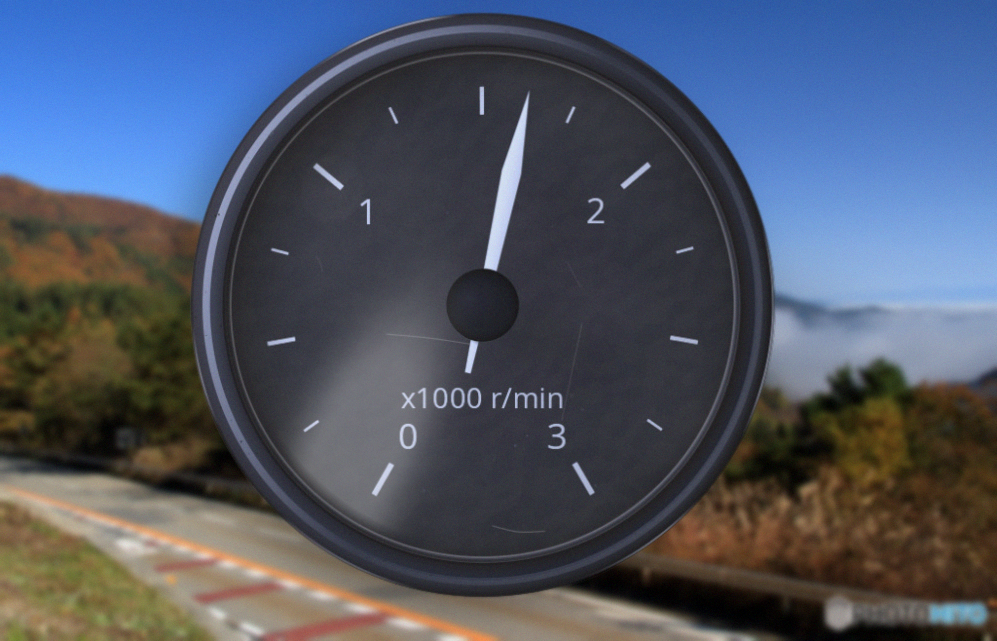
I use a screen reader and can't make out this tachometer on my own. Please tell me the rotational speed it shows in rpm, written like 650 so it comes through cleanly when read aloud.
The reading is 1625
